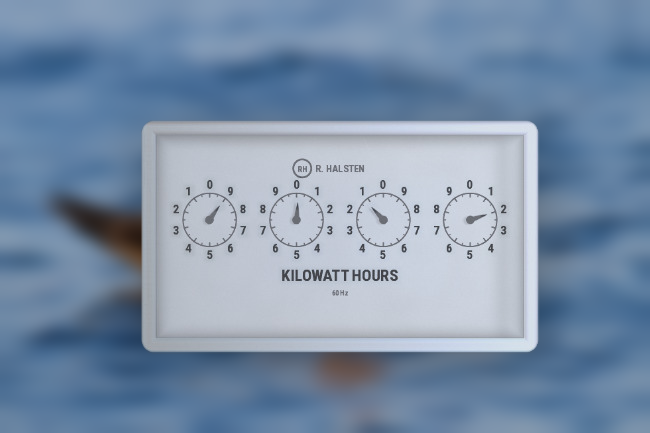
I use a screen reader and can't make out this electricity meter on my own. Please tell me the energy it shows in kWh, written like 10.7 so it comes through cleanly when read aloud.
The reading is 9012
